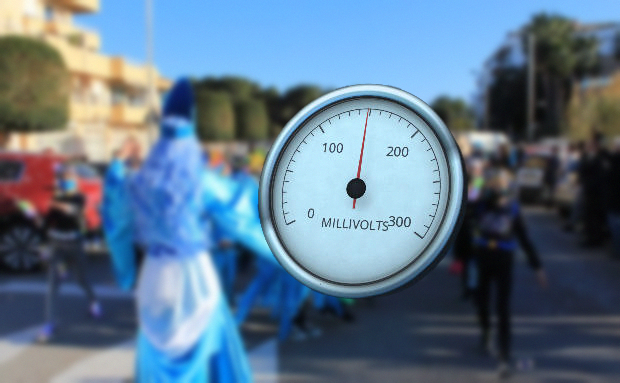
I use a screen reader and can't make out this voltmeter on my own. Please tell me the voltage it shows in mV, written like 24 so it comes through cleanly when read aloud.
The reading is 150
